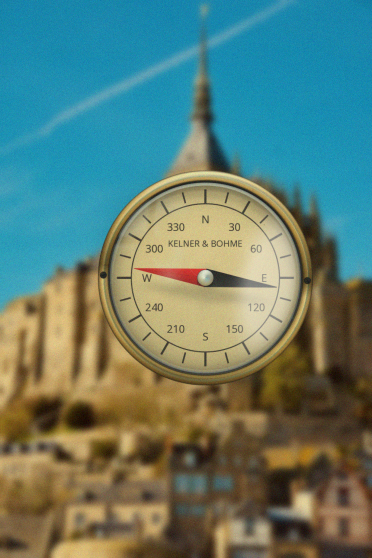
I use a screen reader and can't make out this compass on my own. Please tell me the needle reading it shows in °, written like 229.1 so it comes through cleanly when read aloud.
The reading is 277.5
